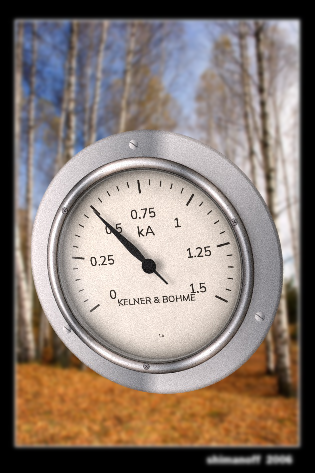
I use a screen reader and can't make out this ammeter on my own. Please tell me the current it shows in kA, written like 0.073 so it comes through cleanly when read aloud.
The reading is 0.5
